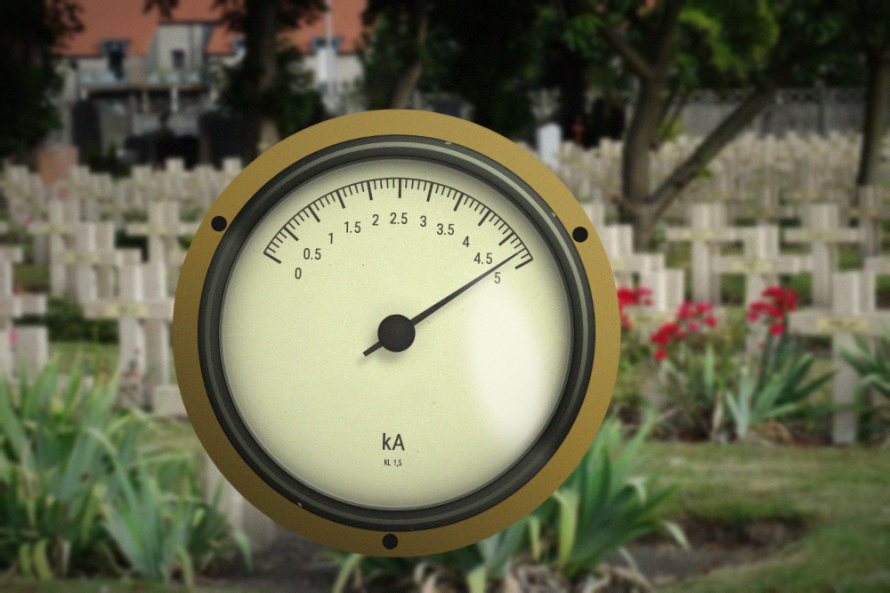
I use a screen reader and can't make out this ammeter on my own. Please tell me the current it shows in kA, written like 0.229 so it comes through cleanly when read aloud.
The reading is 4.8
